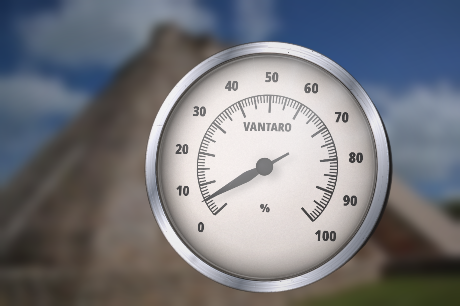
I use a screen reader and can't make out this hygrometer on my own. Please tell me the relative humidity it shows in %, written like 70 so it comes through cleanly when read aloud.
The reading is 5
